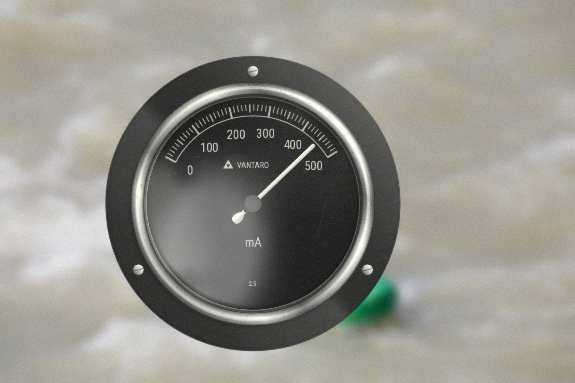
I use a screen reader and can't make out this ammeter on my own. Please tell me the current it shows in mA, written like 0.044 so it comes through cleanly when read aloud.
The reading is 450
